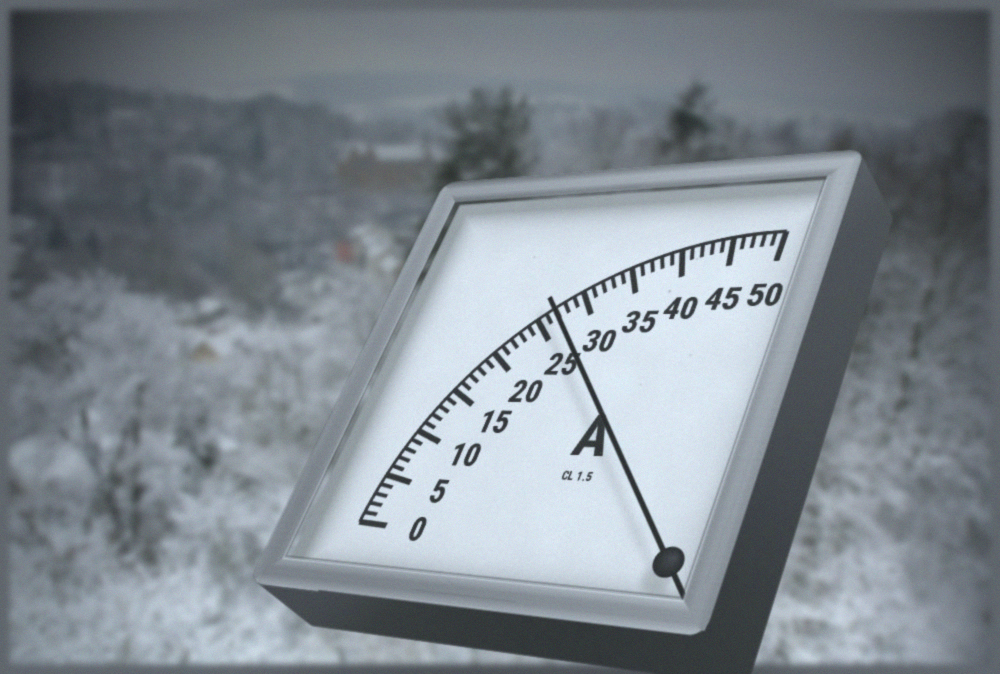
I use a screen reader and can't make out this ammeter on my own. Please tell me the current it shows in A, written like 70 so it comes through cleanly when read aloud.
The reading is 27
